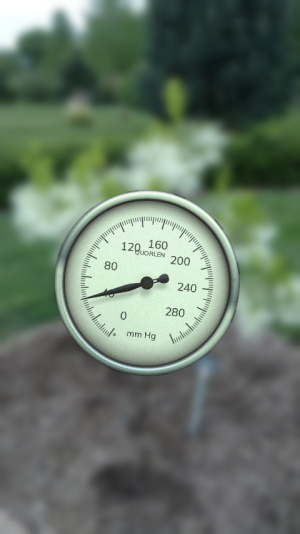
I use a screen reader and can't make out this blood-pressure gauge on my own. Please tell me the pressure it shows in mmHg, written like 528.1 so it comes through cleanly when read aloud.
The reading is 40
